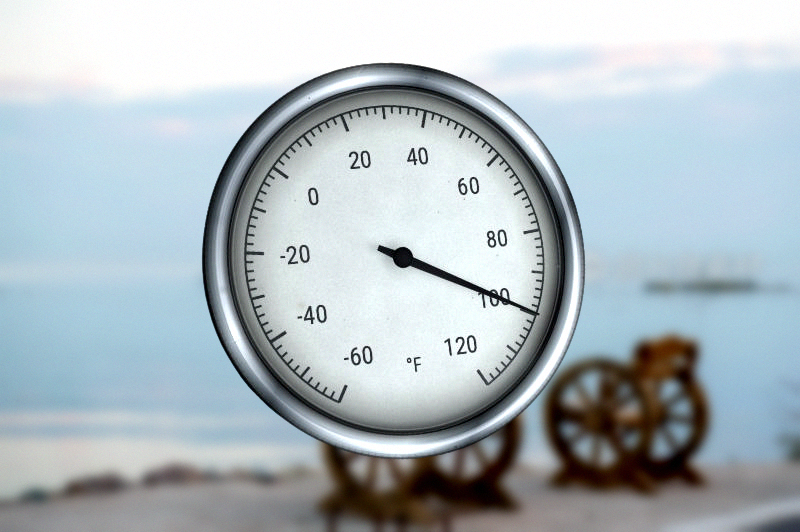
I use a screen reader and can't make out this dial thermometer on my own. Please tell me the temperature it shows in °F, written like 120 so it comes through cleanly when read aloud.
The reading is 100
